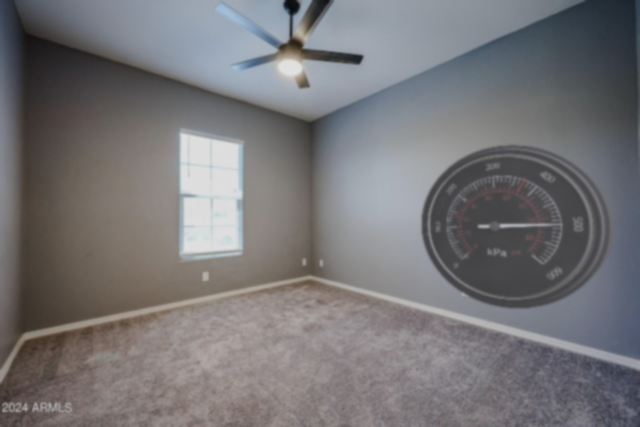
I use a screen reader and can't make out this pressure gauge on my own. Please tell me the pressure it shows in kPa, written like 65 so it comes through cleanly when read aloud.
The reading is 500
